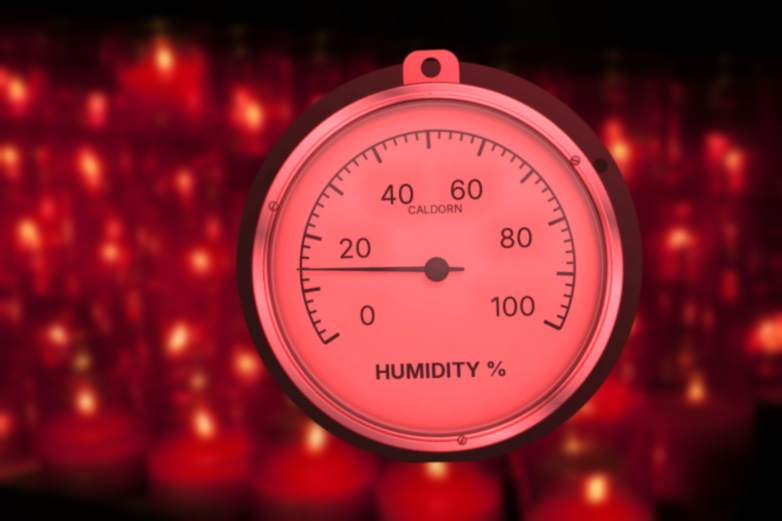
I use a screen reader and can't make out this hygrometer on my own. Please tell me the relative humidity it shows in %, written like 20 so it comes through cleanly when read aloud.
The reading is 14
